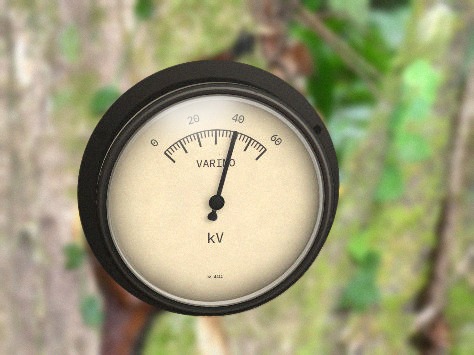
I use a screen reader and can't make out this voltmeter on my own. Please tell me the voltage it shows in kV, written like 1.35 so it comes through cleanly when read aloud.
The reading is 40
